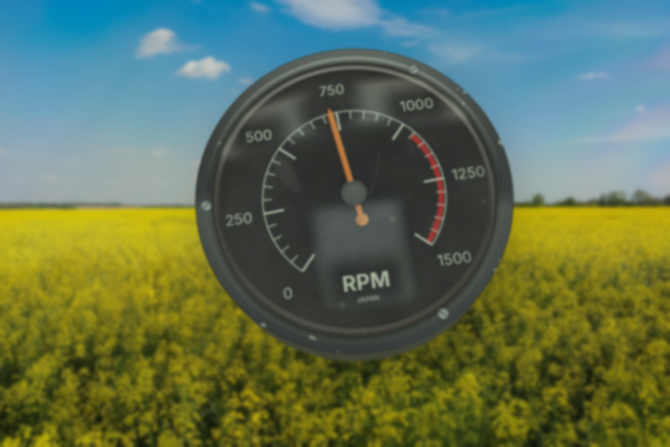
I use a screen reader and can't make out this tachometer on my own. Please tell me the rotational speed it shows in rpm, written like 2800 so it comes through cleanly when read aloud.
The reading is 725
